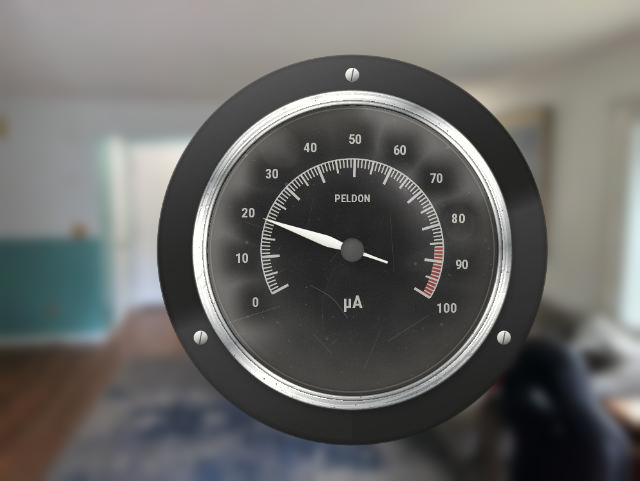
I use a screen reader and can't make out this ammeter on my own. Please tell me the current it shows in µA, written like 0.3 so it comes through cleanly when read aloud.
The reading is 20
